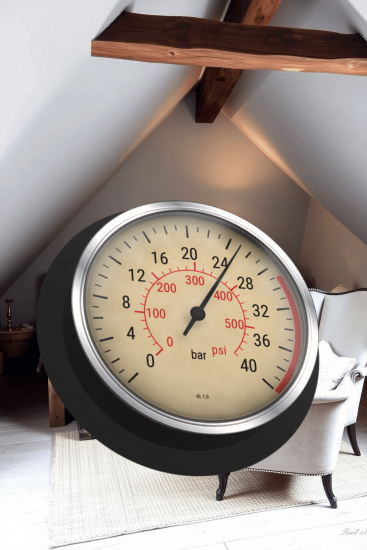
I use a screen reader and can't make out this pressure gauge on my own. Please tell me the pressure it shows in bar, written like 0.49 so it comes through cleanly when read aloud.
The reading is 25
